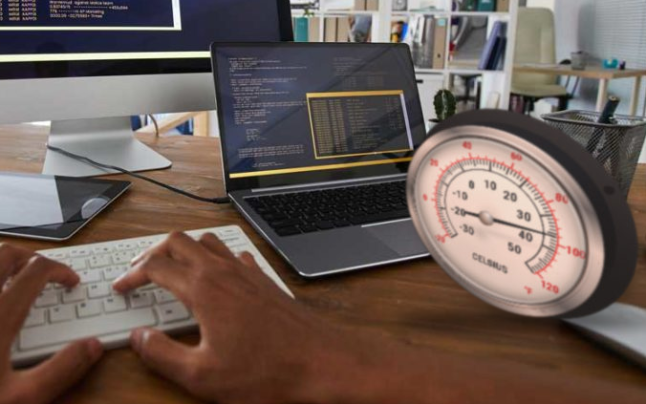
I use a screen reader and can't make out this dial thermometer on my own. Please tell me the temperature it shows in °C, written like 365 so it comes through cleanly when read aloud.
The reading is 35
